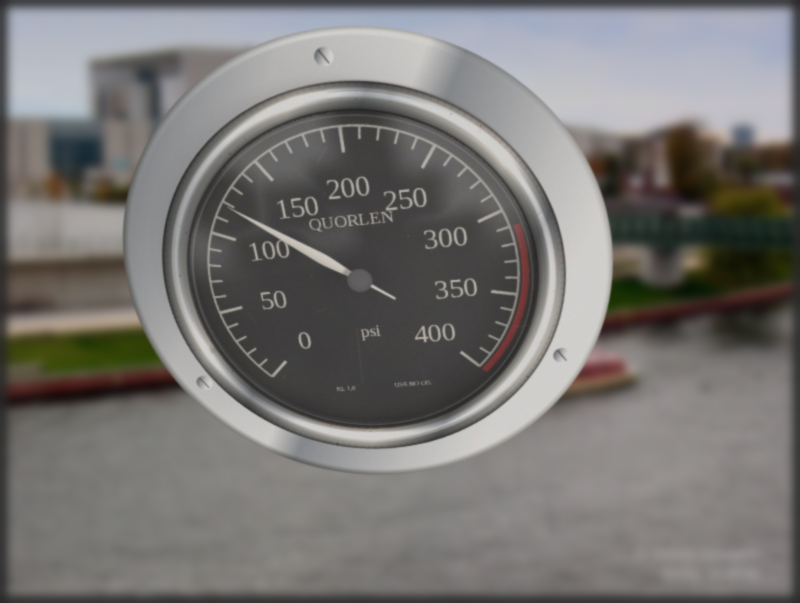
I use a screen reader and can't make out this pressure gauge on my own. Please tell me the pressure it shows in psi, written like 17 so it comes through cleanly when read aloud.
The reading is 120
